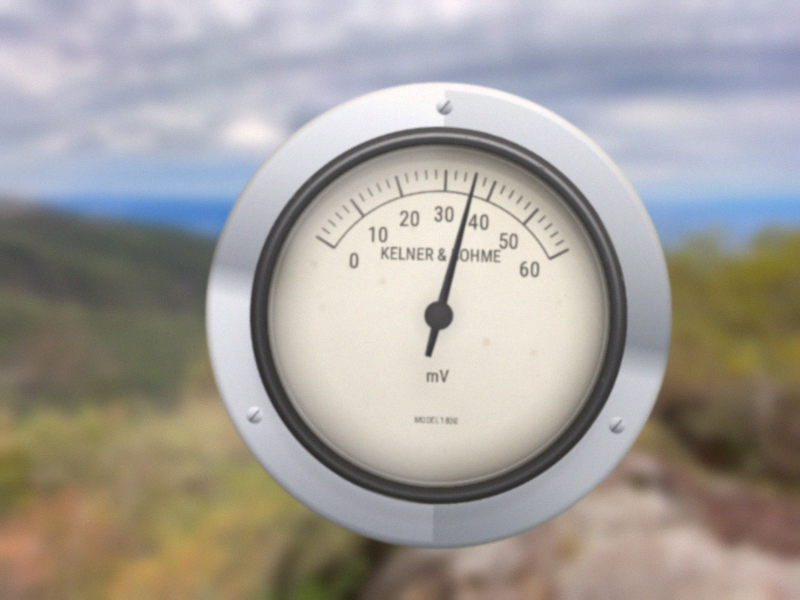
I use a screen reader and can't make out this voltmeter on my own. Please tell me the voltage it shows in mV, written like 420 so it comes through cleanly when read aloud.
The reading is 36
